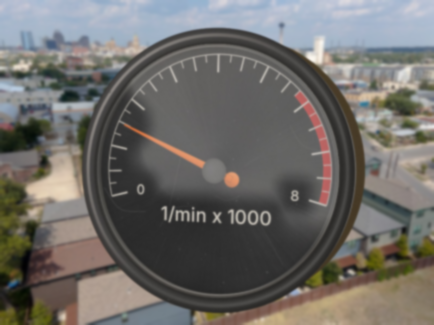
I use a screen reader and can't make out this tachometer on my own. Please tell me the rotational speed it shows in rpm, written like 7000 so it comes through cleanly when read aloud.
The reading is 1500
